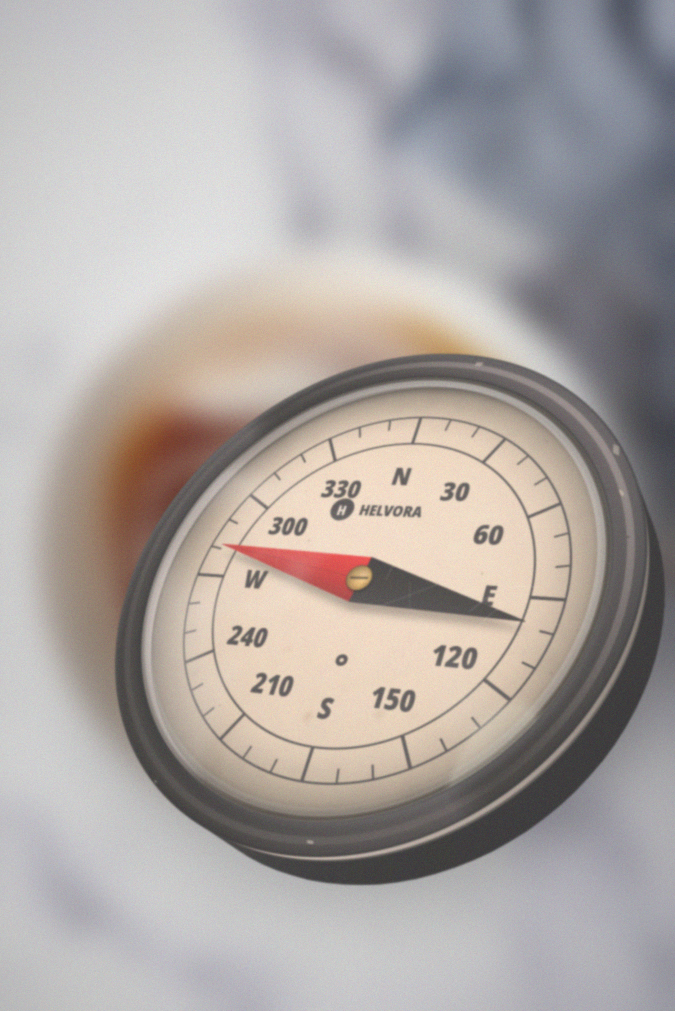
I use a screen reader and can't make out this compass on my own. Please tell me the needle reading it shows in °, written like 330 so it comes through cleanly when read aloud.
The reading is 280
